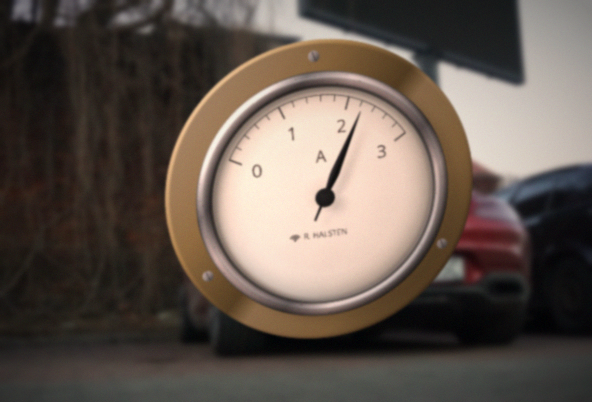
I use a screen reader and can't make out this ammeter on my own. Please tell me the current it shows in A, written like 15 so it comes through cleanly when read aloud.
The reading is 2.2
